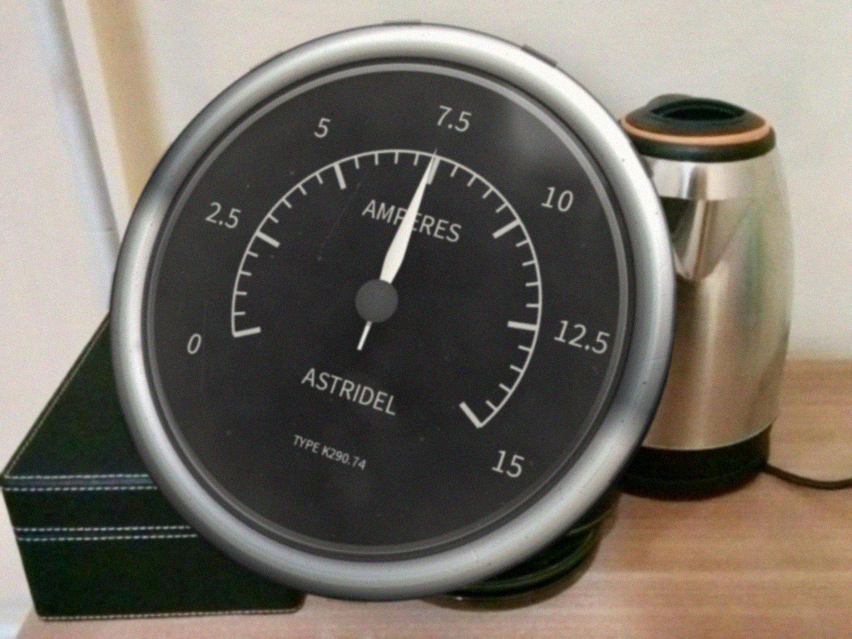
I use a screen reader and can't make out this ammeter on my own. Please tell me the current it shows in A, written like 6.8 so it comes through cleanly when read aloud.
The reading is 7.5
